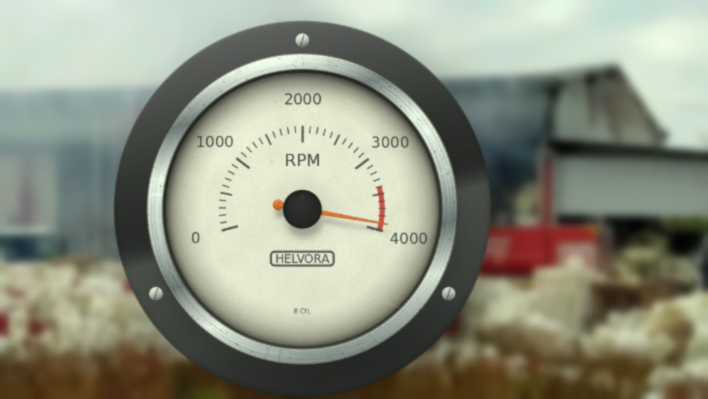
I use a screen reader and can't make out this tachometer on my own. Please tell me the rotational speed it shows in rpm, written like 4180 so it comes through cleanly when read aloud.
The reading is 3900
